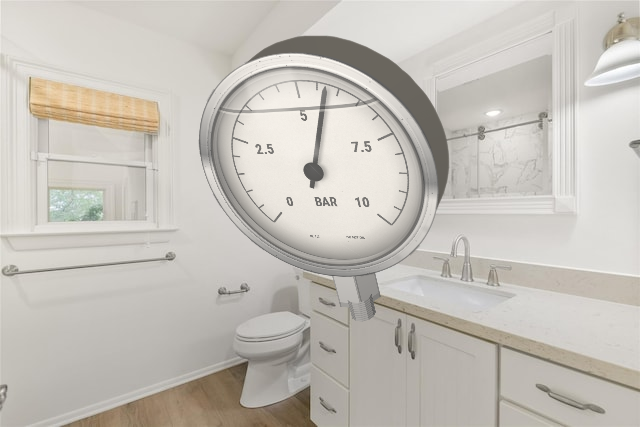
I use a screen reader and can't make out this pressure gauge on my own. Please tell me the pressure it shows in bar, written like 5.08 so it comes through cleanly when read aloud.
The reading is 5.75
